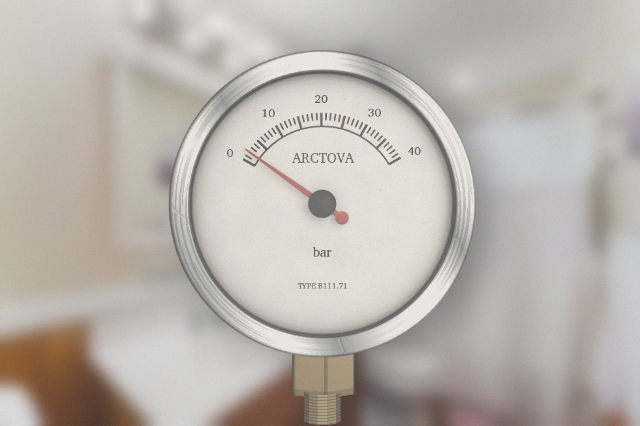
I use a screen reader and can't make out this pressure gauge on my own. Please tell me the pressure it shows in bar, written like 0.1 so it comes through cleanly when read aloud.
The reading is 2
